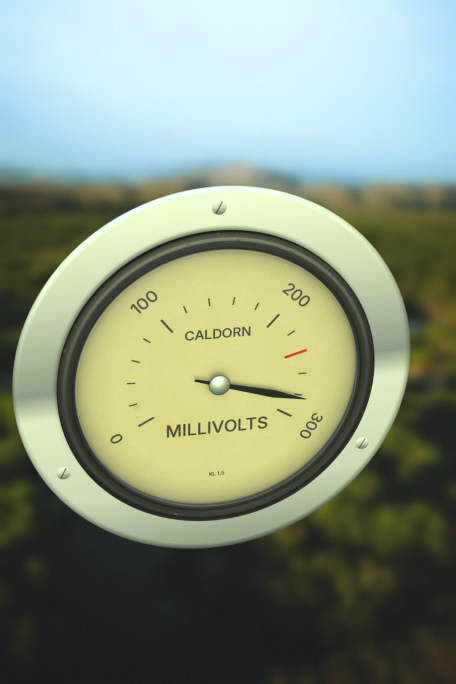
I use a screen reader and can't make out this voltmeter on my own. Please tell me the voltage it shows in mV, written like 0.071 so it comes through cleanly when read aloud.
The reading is 280
